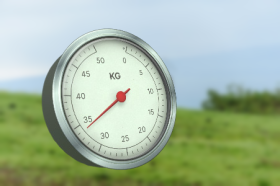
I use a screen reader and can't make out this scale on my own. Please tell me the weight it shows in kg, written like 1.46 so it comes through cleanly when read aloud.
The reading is 34
